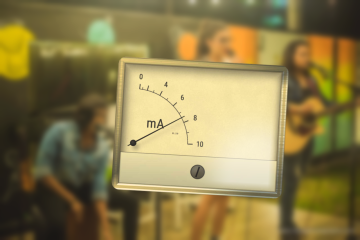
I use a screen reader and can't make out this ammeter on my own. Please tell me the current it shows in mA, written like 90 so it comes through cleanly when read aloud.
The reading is 7.5
